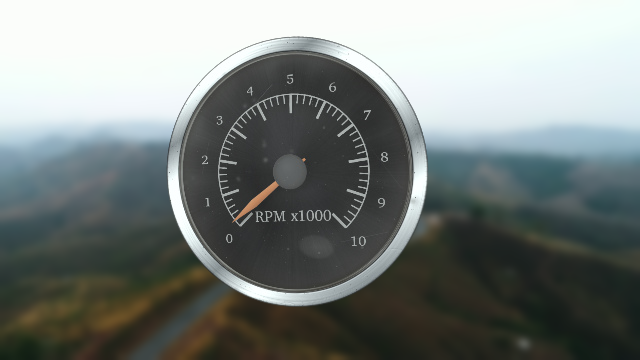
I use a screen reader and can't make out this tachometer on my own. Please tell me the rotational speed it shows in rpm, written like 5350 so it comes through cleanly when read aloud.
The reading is 200
